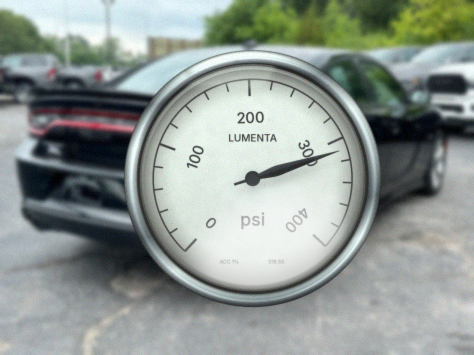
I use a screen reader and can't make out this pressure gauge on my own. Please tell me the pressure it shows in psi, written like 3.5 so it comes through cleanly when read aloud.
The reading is 310
